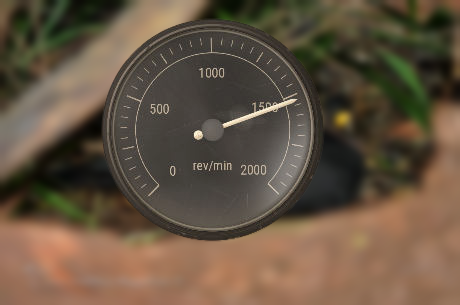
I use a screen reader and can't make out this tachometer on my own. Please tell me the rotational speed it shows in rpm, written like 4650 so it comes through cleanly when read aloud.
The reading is 1525
